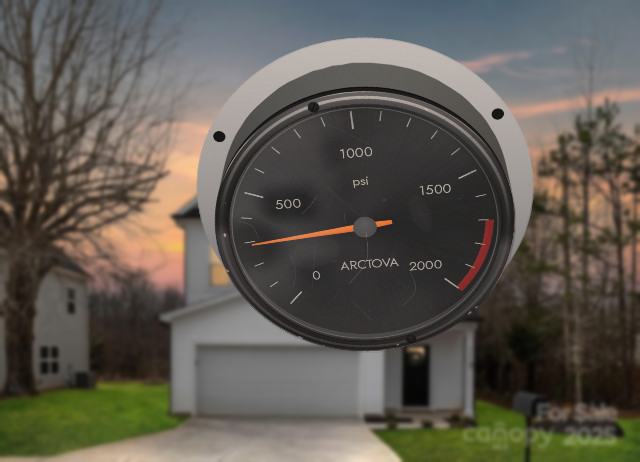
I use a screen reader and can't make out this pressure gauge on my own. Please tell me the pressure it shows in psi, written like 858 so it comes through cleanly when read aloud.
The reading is 300
